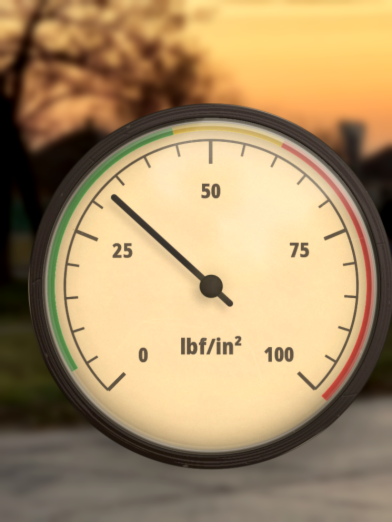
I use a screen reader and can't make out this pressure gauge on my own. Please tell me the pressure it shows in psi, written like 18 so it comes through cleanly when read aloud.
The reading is 32.5
